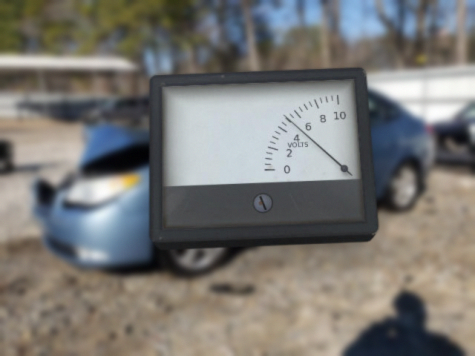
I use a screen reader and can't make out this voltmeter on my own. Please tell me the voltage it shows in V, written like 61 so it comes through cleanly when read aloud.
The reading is 5
